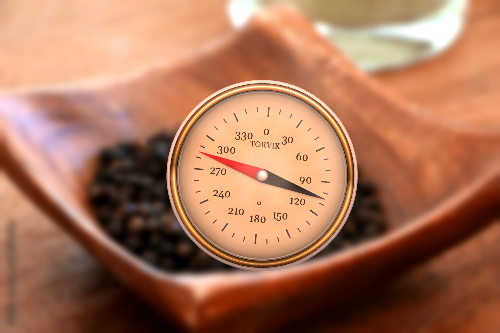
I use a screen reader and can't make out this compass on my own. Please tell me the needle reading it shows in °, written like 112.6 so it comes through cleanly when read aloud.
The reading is 285
